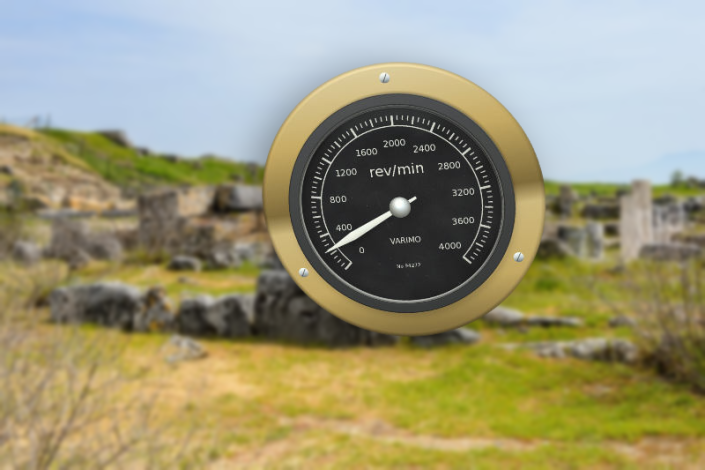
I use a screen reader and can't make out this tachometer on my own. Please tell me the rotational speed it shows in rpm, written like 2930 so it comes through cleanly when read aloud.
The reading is 250
